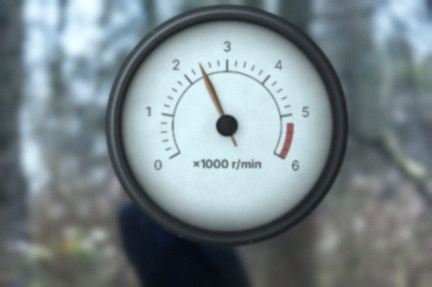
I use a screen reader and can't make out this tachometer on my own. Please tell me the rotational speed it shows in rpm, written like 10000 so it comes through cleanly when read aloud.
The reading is 2400
